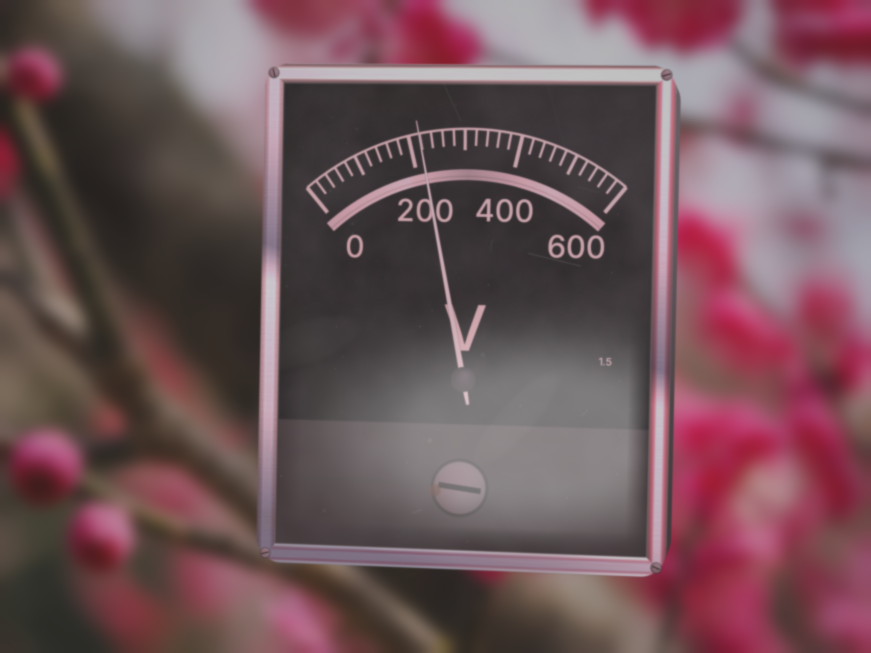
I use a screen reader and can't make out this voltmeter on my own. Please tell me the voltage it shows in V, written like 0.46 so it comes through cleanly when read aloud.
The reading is 220
